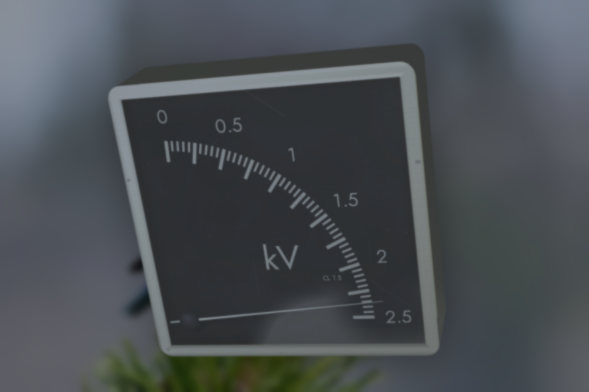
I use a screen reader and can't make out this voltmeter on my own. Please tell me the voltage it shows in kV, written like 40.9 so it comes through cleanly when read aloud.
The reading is 2.35
